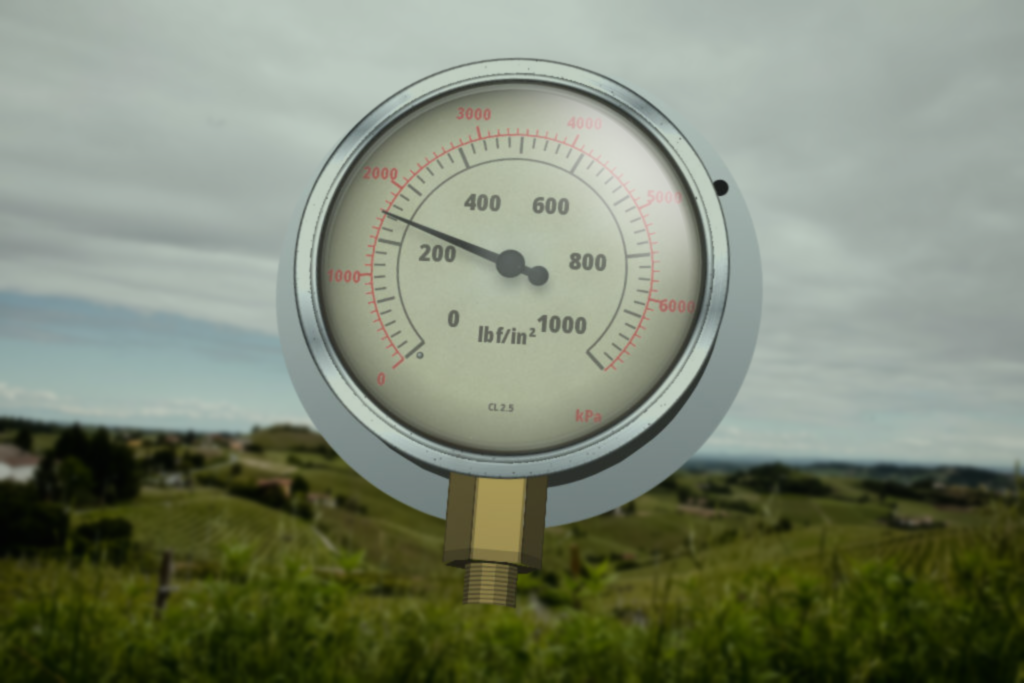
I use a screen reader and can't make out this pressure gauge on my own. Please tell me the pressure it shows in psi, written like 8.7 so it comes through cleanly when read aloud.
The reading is 240
